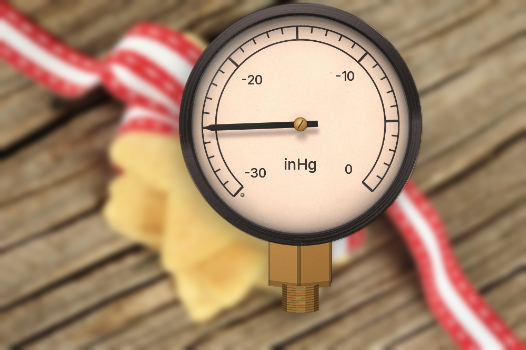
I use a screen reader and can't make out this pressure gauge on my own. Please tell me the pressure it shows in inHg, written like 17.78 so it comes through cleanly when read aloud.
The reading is -25
